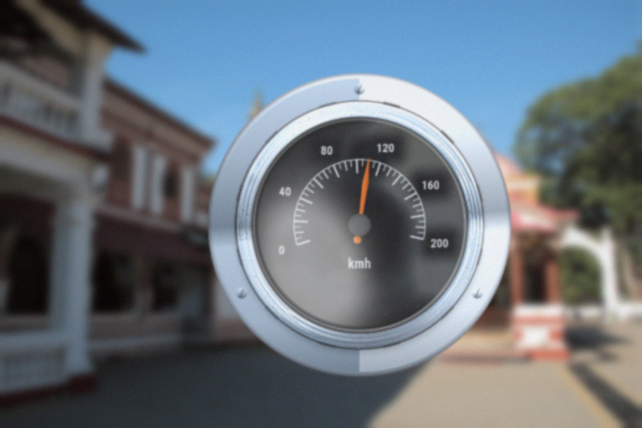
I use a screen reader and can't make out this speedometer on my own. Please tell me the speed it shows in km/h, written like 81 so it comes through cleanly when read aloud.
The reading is 110
